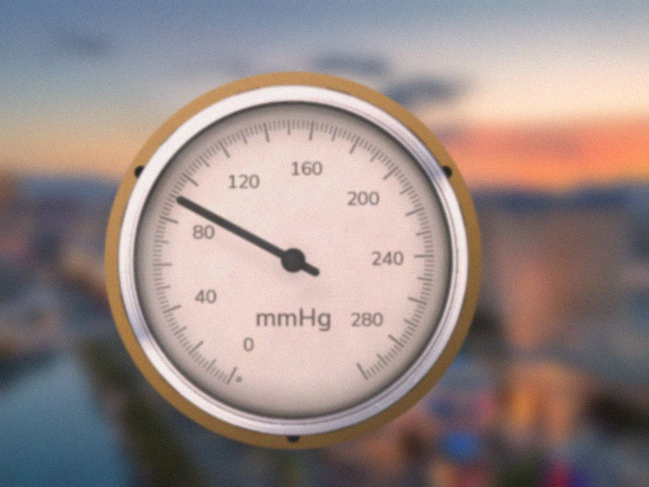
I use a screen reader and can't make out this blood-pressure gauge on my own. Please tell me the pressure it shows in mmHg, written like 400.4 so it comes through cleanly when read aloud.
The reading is 90
